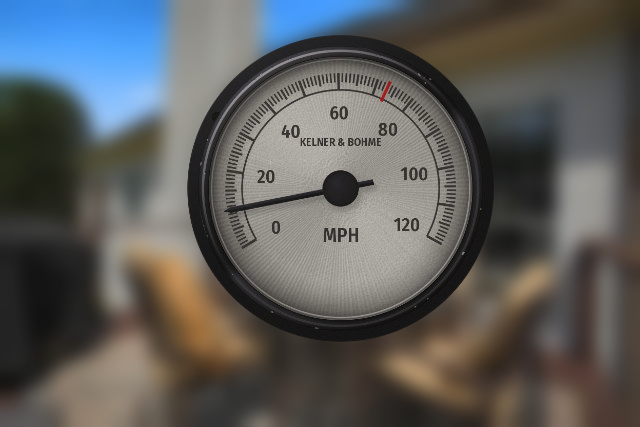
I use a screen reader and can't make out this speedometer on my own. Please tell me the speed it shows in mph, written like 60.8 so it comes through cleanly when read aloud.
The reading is 10
